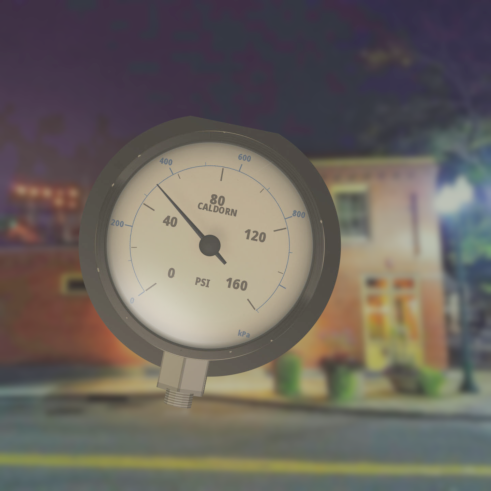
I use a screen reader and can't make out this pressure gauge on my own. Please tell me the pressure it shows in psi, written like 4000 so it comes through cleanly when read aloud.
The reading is 50
